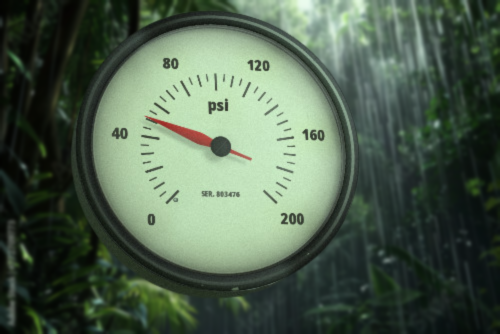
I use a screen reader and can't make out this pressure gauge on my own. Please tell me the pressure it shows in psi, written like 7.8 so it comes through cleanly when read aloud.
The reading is 50
